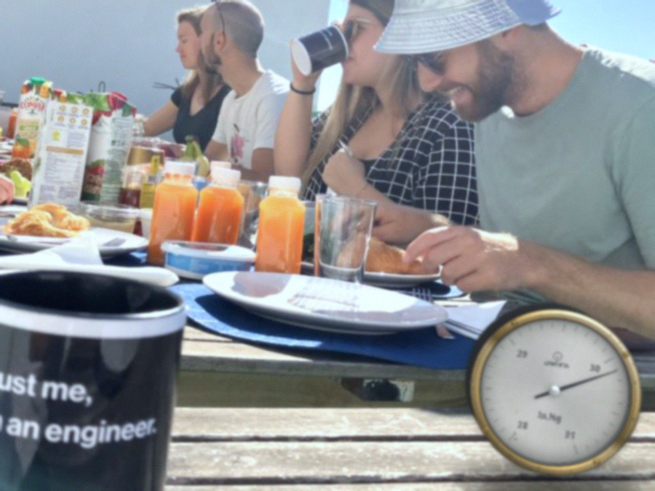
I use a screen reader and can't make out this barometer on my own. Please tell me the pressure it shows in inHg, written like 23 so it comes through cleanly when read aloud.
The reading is 30.1
